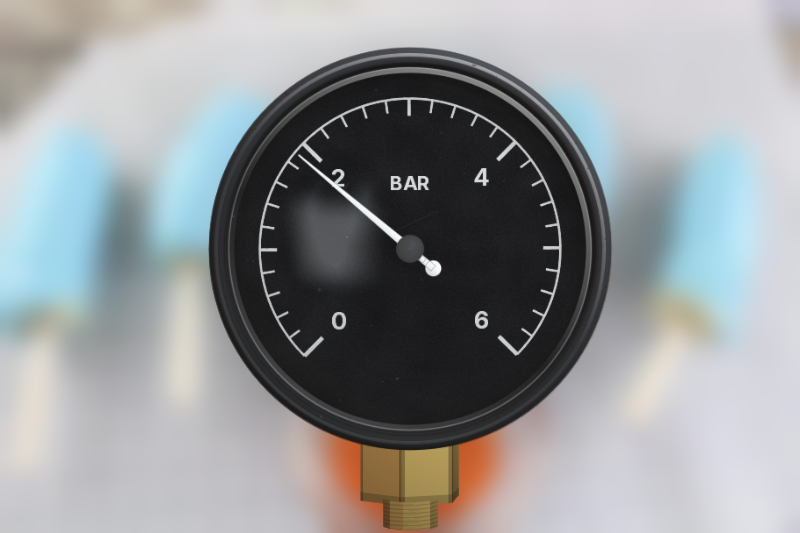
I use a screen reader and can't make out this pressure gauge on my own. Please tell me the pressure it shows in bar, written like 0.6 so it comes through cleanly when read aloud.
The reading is 1.9
